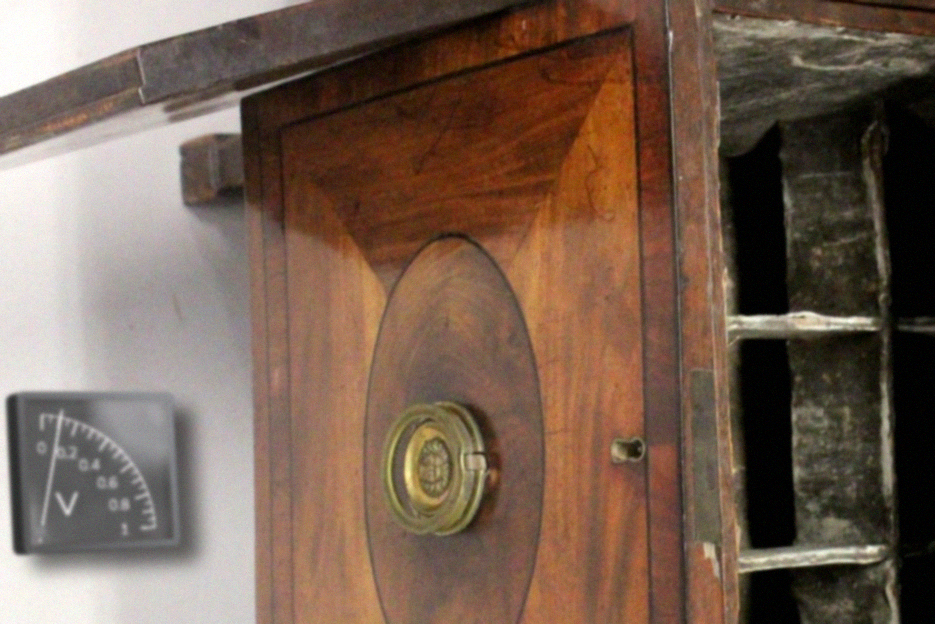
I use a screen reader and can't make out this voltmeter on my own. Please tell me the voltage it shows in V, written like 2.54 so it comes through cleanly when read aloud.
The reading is 0.1
